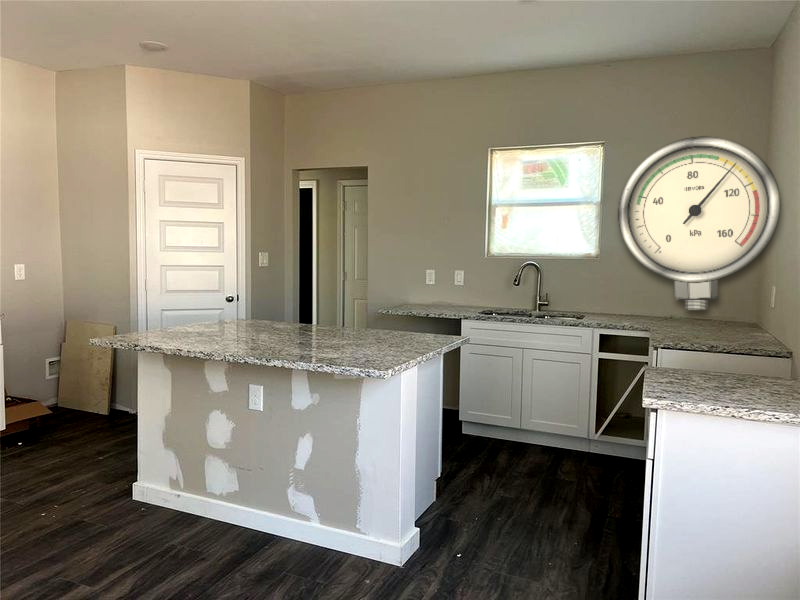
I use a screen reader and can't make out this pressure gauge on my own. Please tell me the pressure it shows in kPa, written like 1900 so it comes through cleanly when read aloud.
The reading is 105
